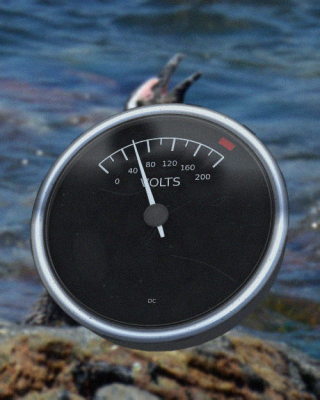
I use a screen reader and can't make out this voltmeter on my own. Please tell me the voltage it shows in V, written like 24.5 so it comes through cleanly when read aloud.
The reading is 60
